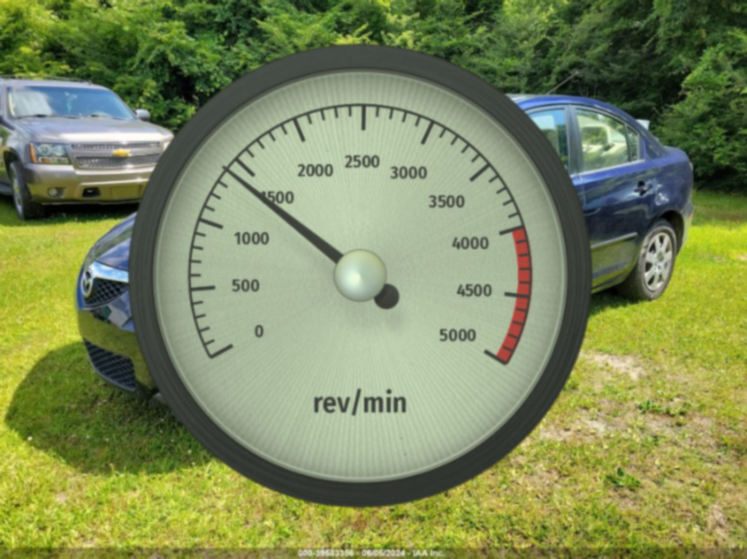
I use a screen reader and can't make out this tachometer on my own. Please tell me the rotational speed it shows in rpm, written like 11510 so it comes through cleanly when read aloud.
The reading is 1400
